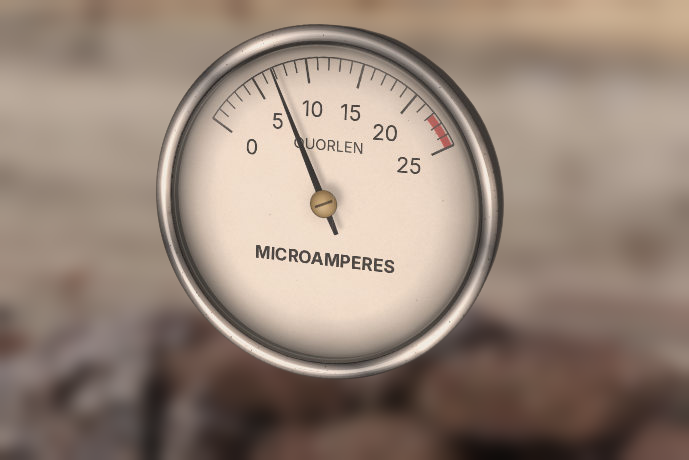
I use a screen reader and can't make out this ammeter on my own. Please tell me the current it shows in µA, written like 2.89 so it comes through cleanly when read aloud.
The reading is 7
